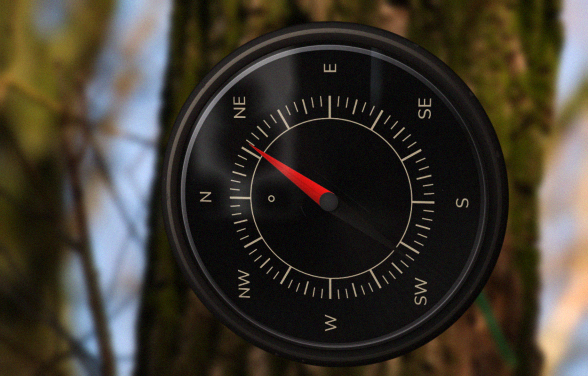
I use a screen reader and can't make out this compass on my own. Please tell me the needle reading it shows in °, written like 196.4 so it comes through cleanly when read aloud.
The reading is 35
